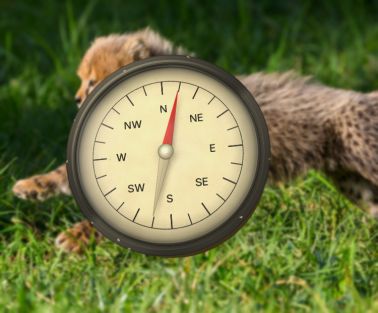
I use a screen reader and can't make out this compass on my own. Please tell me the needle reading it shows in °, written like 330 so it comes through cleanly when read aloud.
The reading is 15
